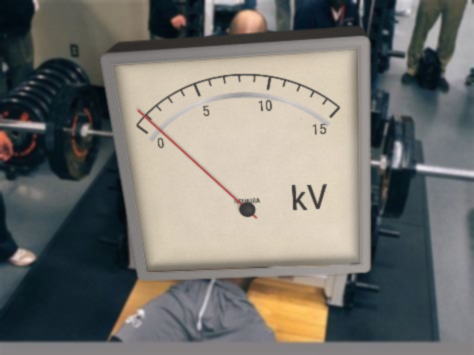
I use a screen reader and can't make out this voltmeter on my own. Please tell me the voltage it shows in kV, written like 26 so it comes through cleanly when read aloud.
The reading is 1
